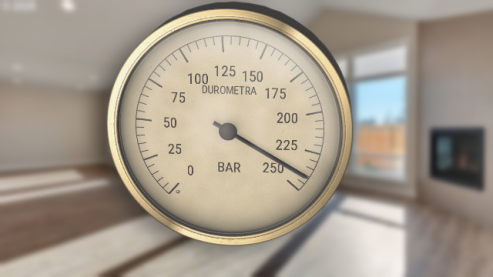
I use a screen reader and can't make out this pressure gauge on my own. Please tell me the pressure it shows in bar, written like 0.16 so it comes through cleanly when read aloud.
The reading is 240
